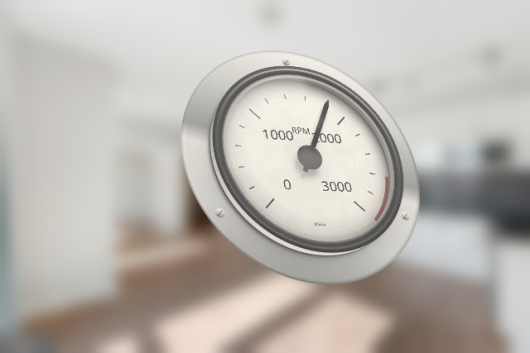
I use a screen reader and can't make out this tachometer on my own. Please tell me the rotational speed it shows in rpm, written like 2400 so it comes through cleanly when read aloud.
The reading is 1800
